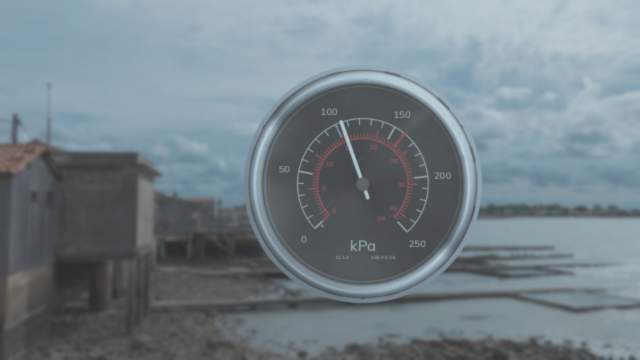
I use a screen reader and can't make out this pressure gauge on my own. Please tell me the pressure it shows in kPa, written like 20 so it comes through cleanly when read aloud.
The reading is 105
